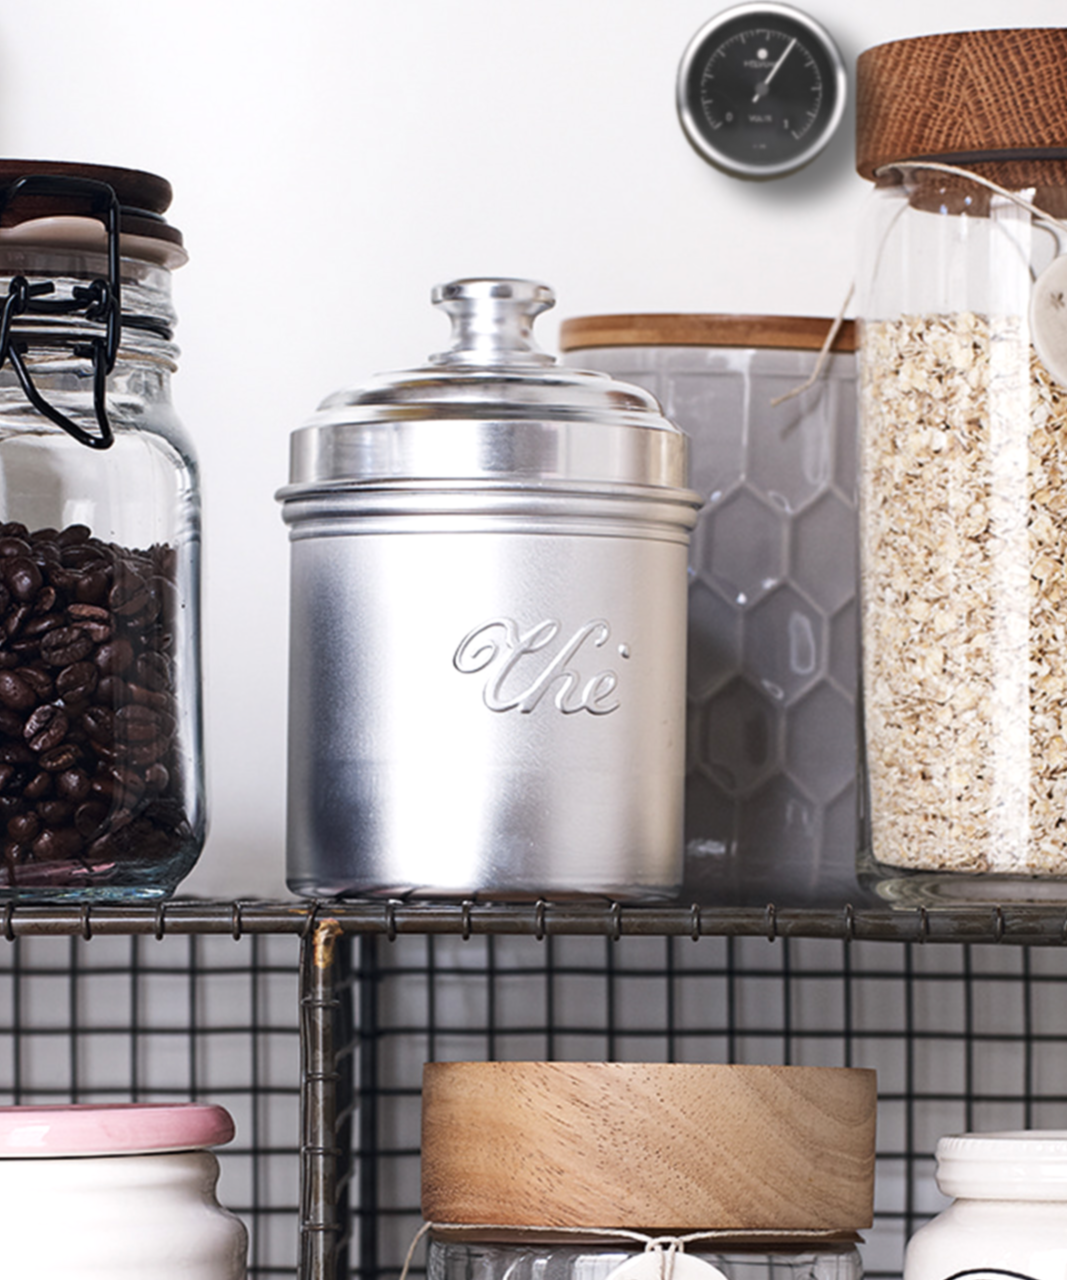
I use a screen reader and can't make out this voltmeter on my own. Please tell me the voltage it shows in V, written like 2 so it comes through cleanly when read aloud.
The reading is 0.6
